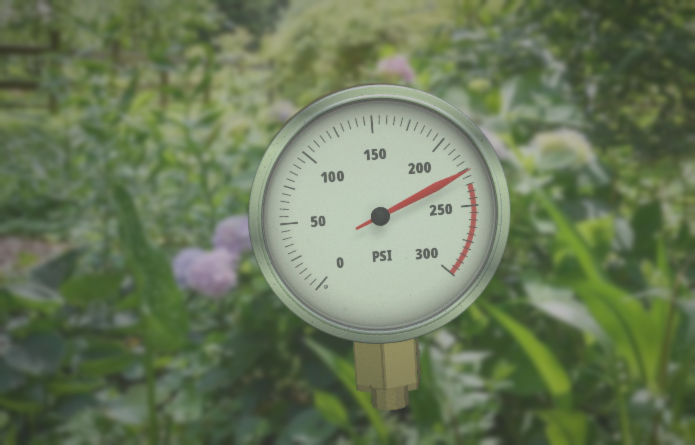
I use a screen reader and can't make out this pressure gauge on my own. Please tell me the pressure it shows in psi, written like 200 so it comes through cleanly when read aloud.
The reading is 225
